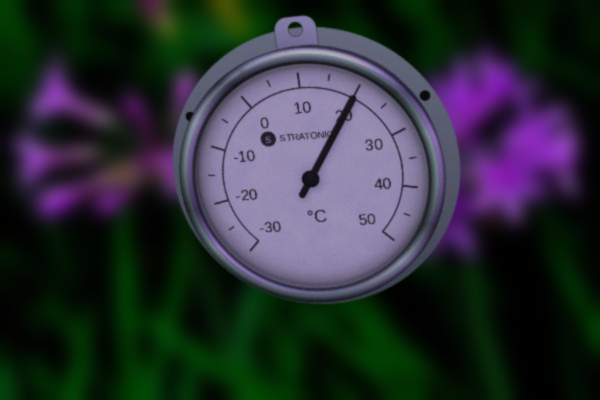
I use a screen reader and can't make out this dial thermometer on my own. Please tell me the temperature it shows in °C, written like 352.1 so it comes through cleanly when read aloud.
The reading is 20
